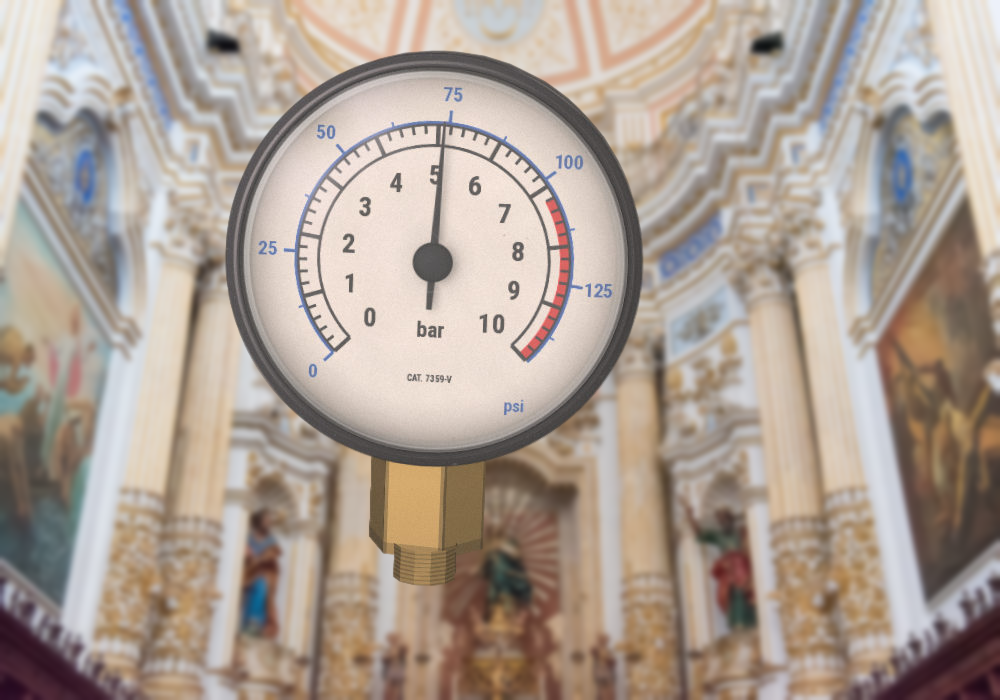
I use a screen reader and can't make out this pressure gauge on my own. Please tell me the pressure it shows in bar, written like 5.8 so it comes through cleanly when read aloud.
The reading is 5.1
